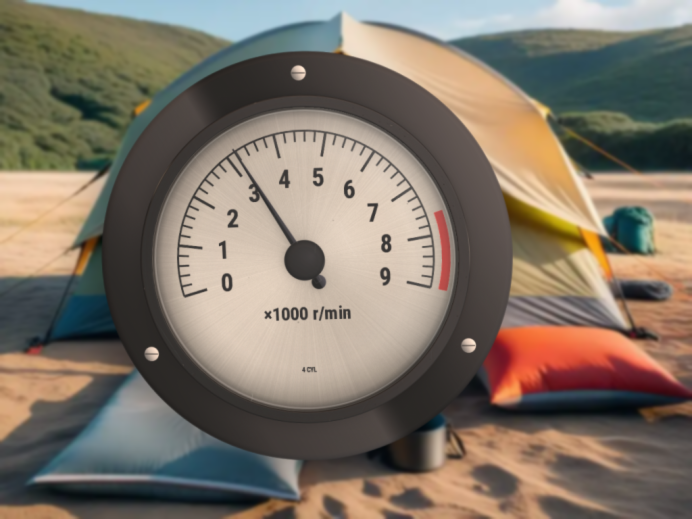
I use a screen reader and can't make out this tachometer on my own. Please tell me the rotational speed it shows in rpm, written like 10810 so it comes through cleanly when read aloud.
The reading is 3200
